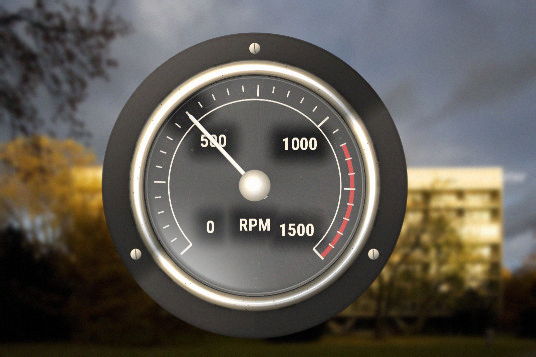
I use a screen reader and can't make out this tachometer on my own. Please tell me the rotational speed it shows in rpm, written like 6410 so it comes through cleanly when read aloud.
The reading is 500
